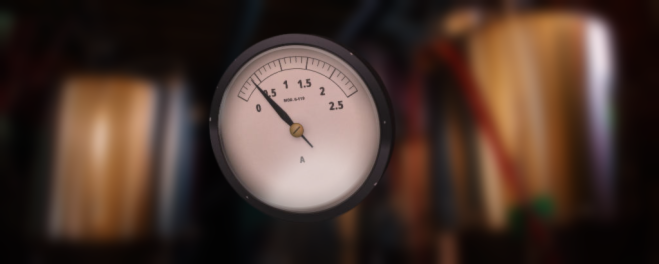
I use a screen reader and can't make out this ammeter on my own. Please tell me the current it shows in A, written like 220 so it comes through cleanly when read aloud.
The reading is 0.4
